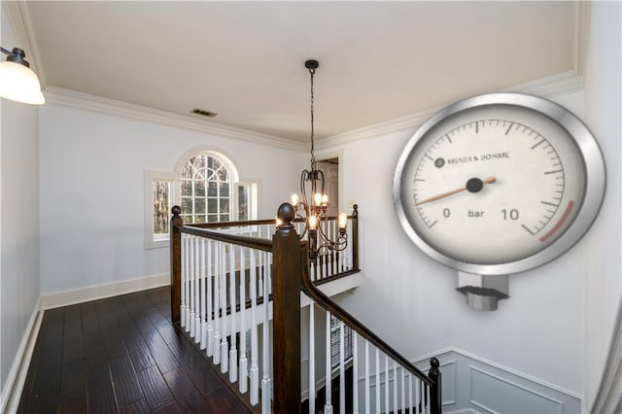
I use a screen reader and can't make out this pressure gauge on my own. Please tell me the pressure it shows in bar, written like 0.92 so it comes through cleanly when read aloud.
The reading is 1
